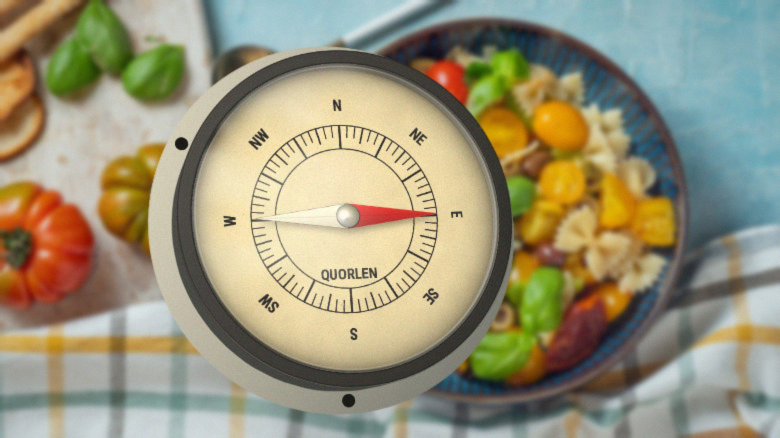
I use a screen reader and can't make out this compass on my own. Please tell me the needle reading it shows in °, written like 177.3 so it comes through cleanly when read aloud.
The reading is 90
